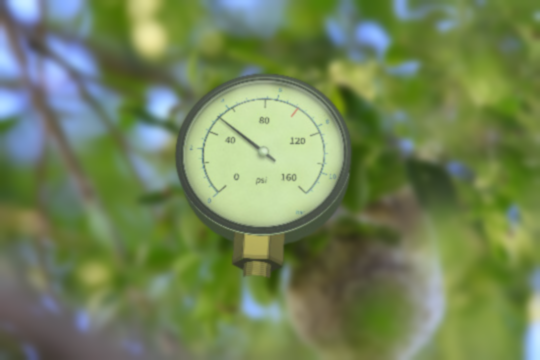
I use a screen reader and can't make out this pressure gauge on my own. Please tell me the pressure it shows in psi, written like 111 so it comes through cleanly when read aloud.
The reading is 50
